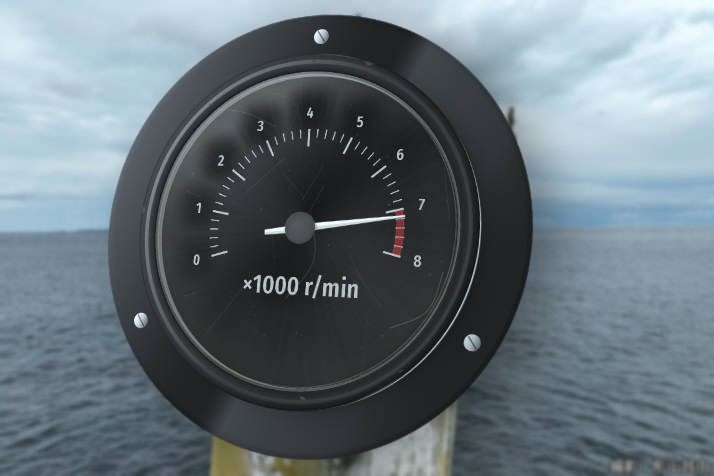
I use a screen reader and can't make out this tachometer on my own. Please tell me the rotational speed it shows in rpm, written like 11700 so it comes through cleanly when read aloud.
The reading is 7200
